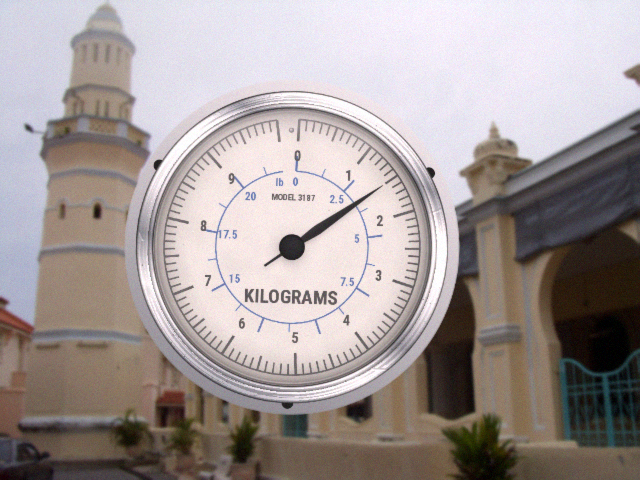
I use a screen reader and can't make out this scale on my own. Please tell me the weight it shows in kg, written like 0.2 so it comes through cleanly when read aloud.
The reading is 1.5
